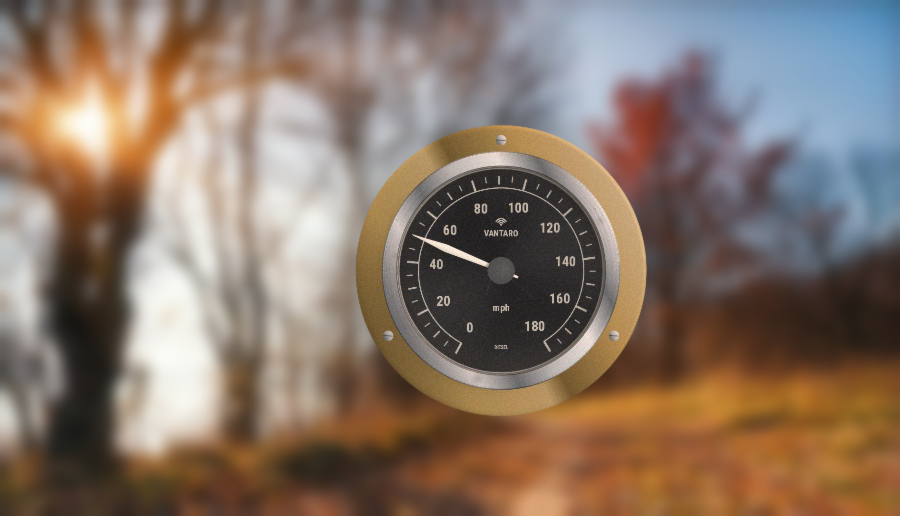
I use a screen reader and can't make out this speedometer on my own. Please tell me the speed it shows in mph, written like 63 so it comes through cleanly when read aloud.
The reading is 50
